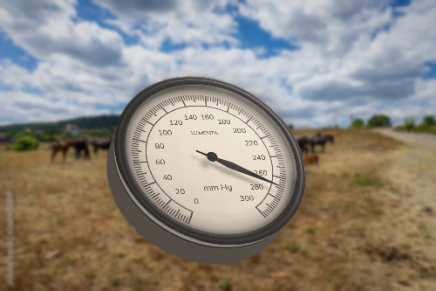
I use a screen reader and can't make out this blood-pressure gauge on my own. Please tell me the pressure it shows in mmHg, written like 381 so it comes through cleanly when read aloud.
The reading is 270
